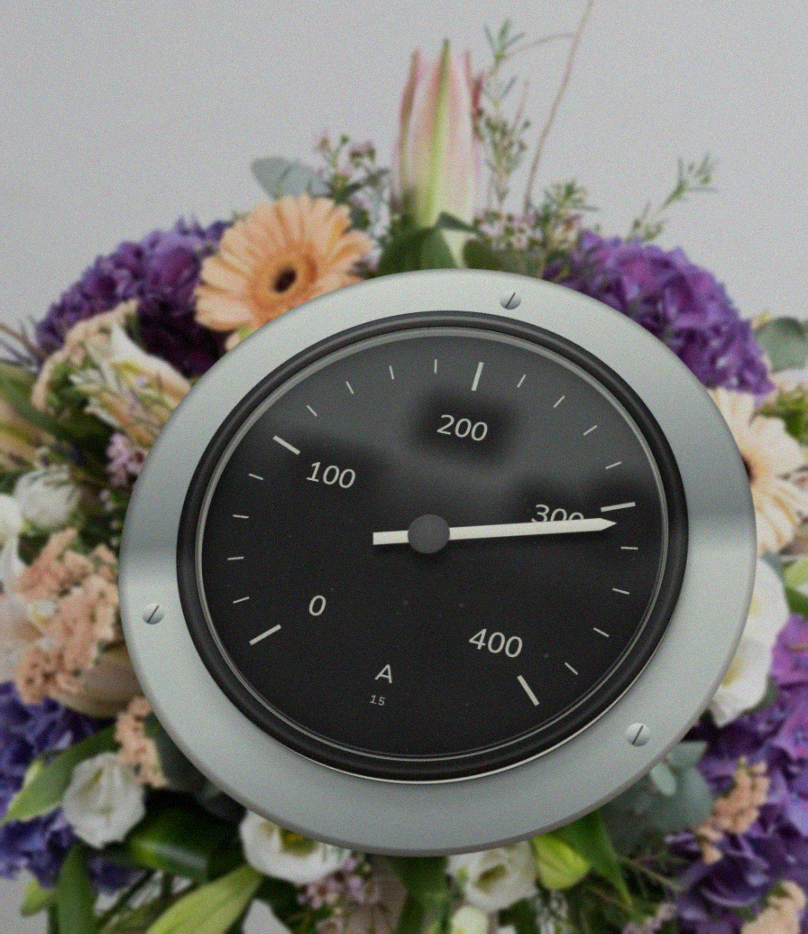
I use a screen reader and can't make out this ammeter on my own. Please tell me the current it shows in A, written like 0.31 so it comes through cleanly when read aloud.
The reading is 310
